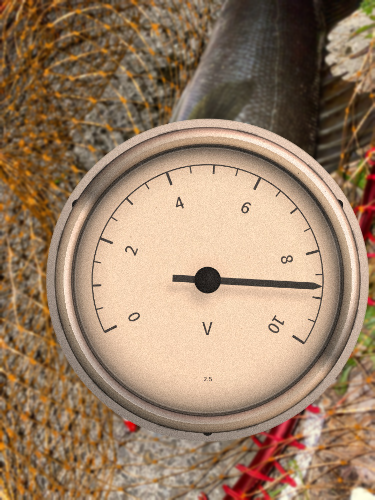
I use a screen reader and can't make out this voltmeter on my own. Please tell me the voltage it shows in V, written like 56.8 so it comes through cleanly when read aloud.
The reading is 8.75
